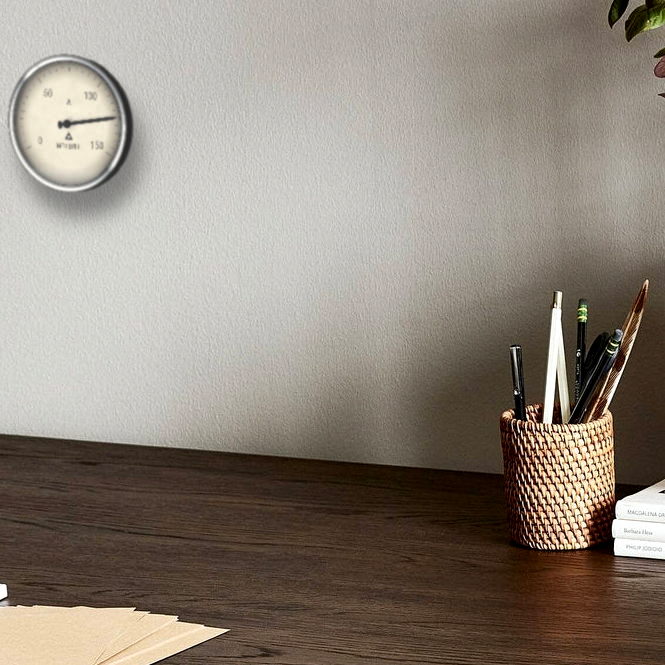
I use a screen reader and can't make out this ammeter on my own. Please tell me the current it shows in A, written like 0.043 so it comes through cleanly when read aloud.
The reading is 125
